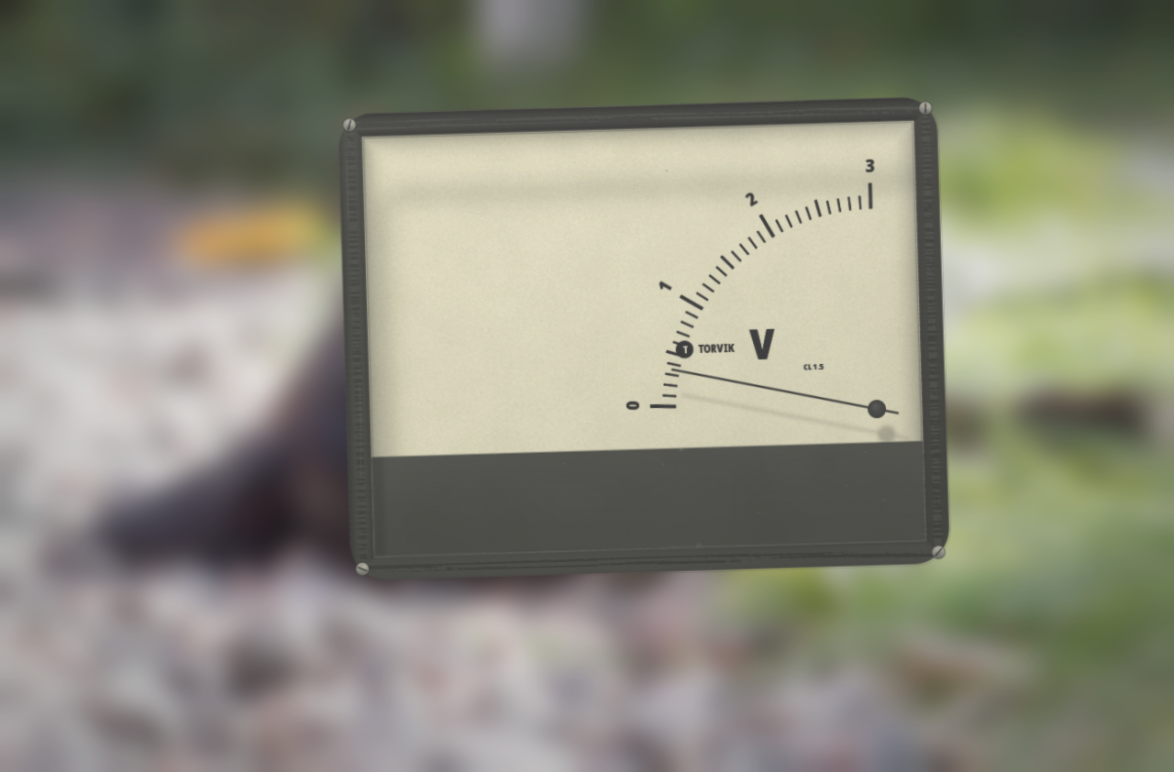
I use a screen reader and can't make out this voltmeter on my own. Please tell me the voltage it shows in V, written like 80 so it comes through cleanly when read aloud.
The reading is 0.35
